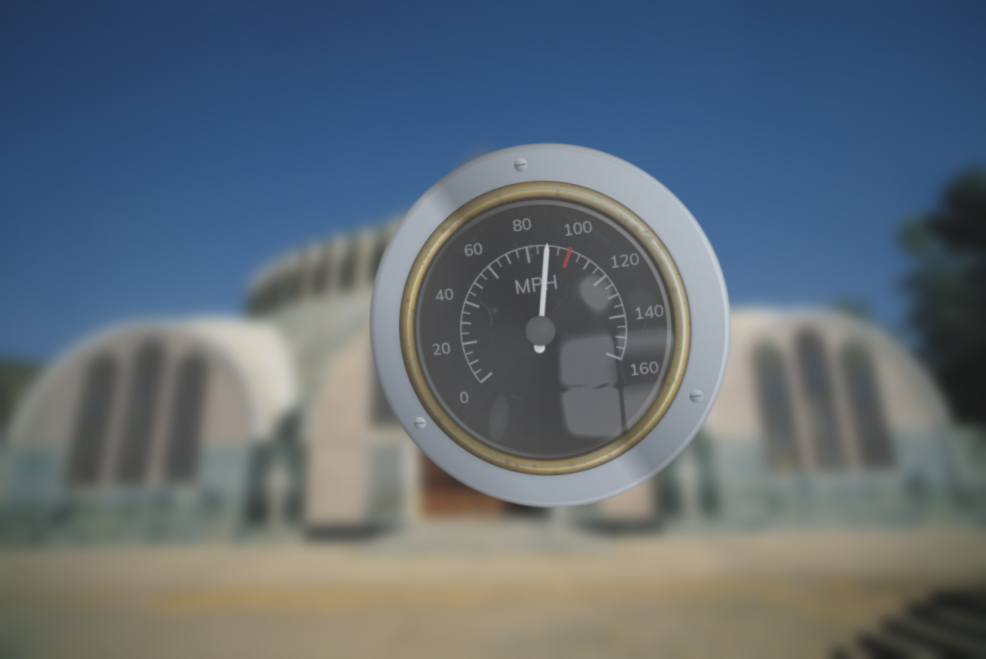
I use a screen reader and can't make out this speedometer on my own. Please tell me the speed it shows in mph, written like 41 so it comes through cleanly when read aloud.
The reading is 90
